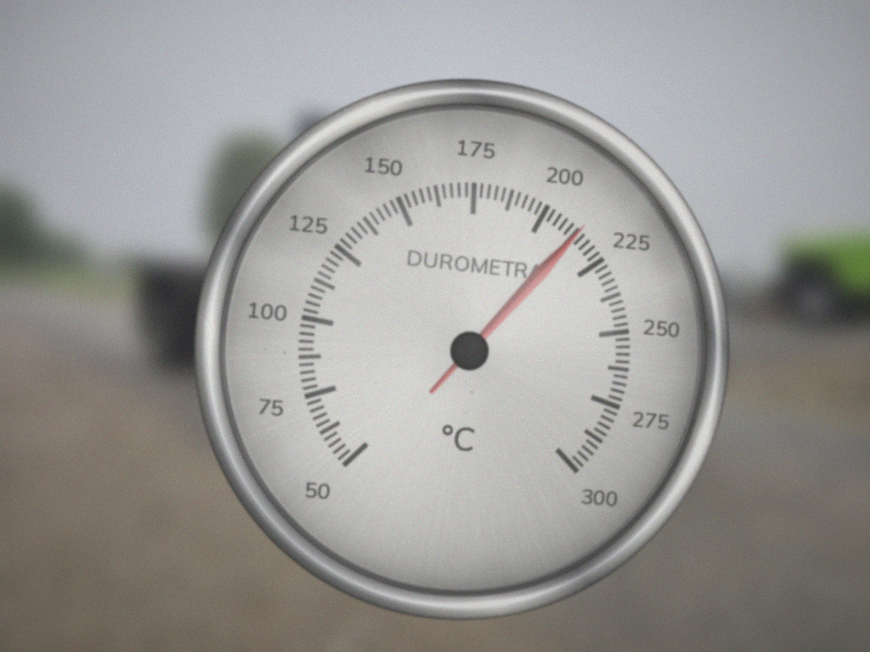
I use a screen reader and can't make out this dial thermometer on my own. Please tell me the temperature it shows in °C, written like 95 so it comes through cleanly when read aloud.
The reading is 212.5
